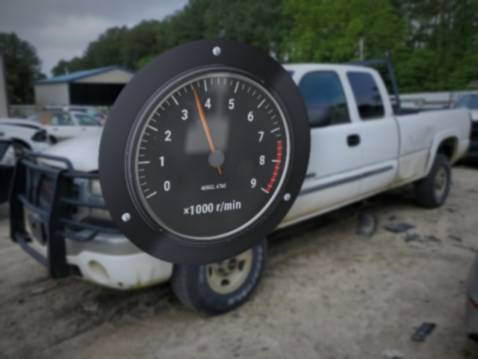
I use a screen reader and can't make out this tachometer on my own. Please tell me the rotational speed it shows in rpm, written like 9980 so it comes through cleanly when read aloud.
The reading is 3600
